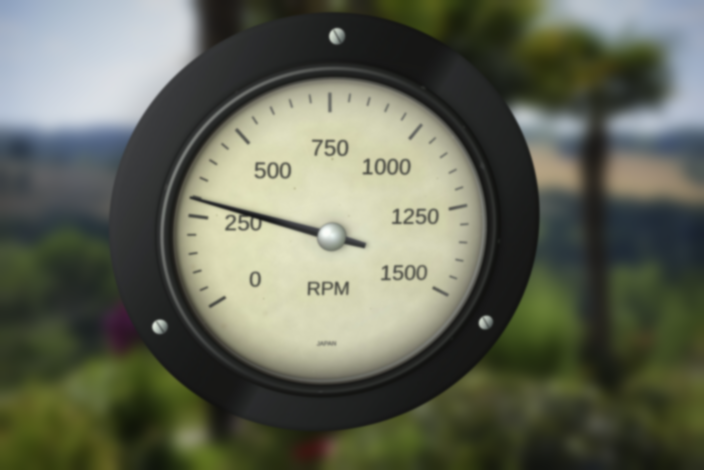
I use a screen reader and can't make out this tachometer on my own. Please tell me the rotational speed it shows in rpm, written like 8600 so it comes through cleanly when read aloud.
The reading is 300
